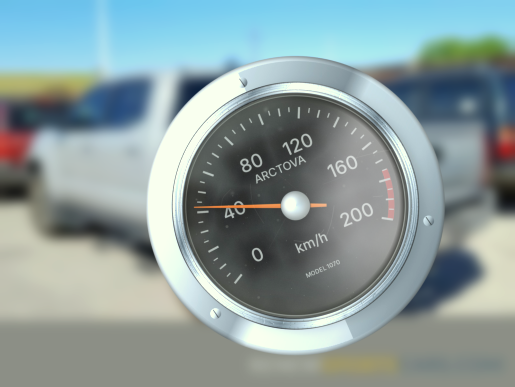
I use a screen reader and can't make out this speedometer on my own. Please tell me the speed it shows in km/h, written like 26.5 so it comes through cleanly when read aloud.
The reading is 42.5
